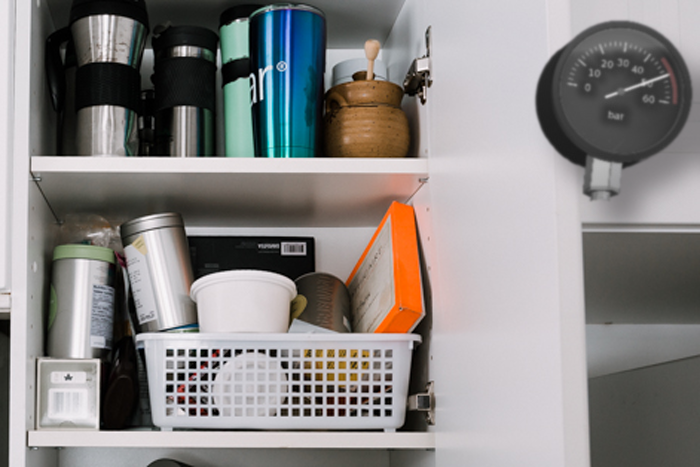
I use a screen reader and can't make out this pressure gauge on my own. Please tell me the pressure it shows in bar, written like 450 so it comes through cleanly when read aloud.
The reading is 50
